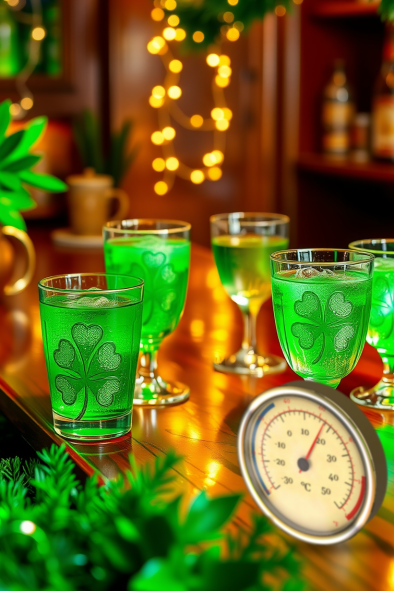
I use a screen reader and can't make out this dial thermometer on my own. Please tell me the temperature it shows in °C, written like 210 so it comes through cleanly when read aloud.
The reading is 18
